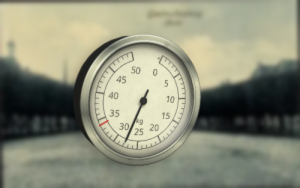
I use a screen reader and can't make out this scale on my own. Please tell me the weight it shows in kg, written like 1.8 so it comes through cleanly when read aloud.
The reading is 28
